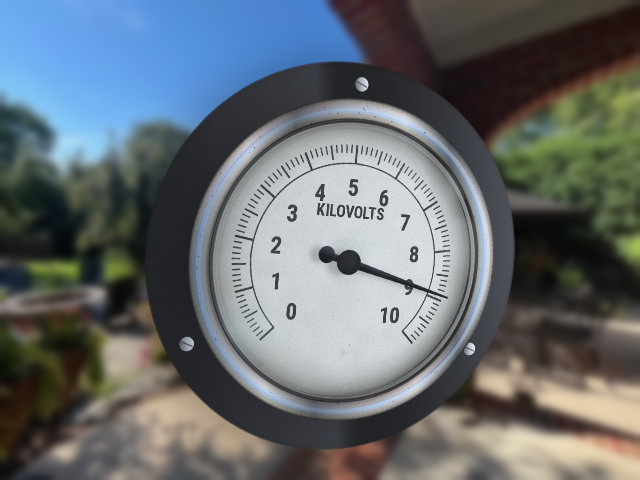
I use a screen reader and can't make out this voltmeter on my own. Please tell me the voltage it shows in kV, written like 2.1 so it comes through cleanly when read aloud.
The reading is 8.9
